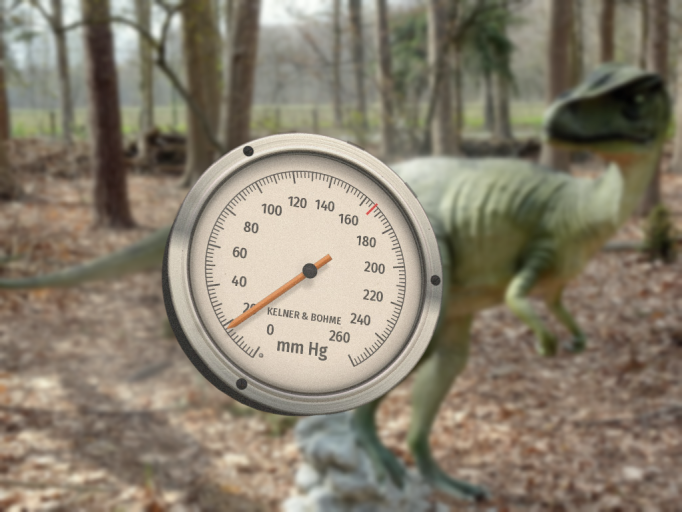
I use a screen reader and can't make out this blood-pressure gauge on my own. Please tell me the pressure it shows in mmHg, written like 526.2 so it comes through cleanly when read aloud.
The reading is 18
